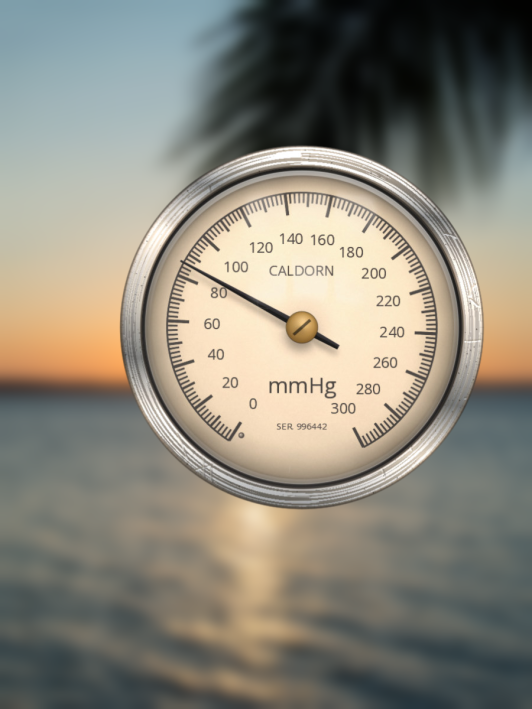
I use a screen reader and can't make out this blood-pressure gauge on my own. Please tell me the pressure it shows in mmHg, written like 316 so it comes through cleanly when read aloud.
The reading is 86
